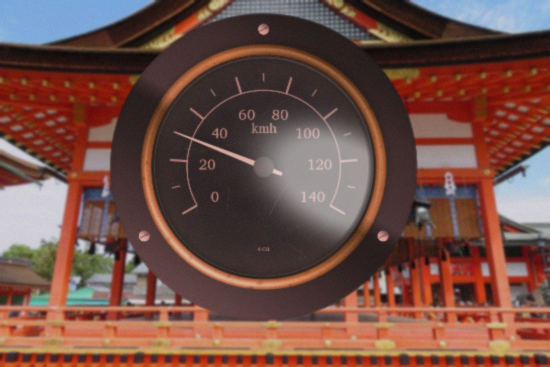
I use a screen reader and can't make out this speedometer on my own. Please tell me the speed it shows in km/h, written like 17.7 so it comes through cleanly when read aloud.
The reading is 30
